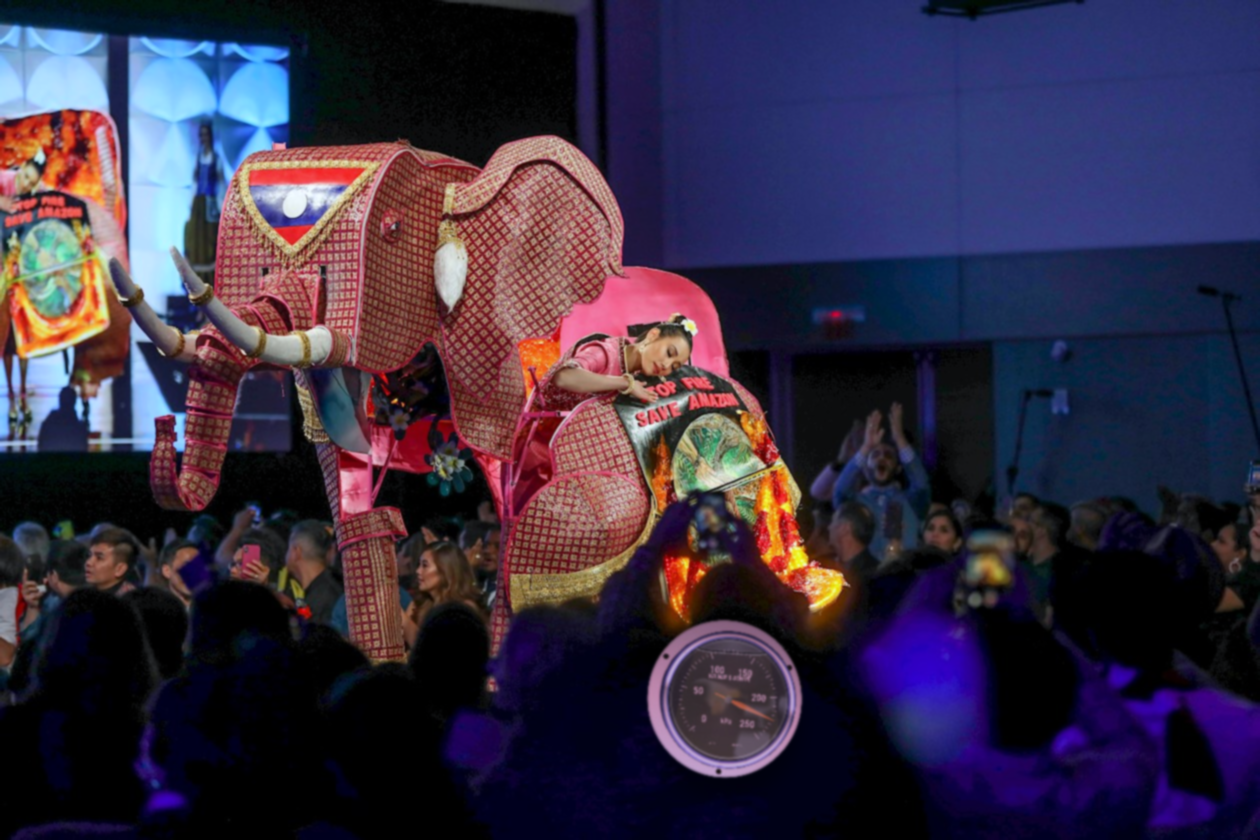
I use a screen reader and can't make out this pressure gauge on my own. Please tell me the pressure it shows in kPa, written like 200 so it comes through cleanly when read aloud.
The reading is 225
